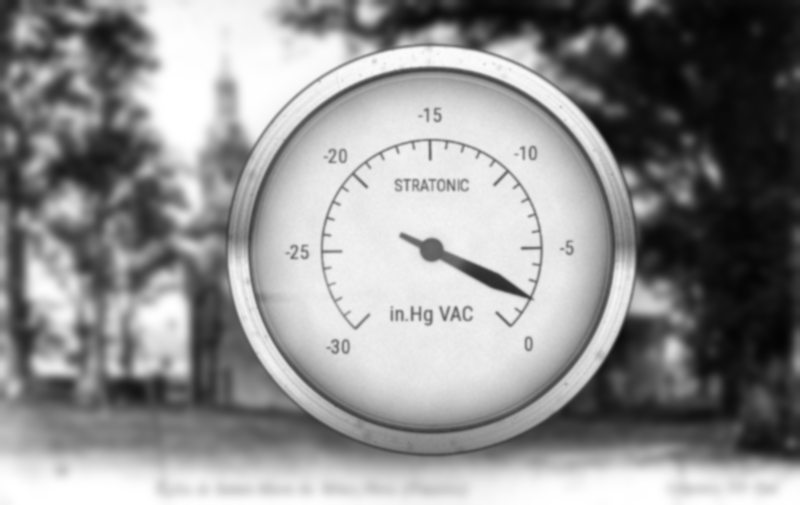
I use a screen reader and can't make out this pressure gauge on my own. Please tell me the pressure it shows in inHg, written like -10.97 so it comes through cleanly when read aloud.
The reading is -2
